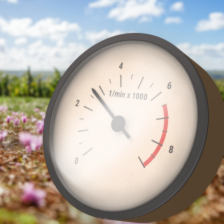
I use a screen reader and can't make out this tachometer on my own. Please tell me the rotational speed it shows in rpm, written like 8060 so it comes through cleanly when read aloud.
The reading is 2750
